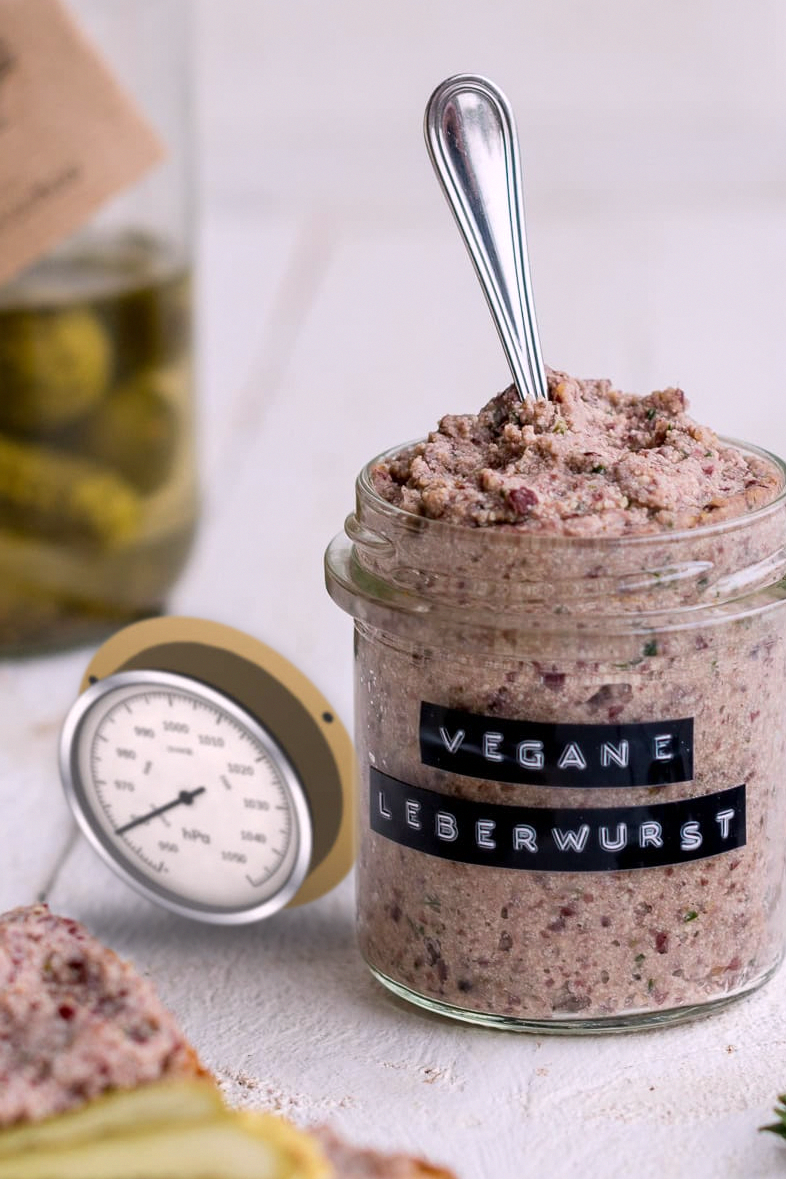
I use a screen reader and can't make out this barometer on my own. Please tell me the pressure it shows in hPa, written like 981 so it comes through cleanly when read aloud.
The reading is 960
